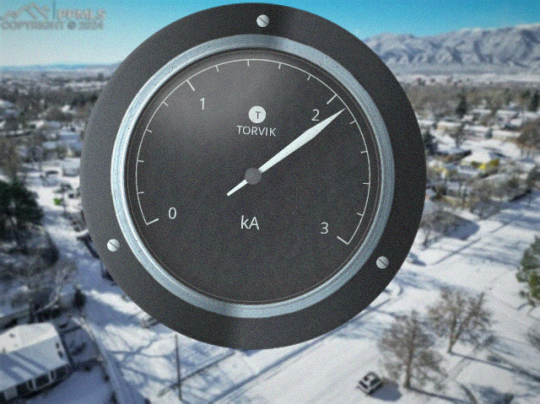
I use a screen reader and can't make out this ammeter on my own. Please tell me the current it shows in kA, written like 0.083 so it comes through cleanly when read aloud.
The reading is 2.1
